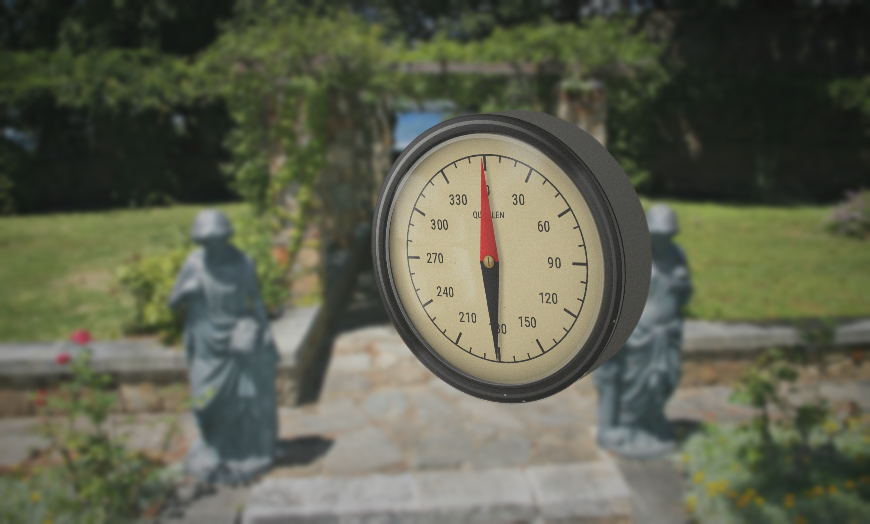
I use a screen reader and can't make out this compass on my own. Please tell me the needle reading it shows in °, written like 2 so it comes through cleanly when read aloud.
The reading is 0
